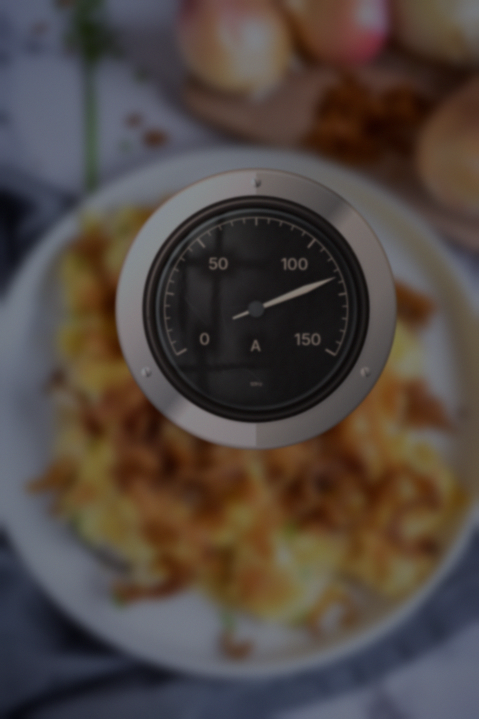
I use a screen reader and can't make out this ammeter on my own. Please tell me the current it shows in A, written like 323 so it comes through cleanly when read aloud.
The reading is 117.5
